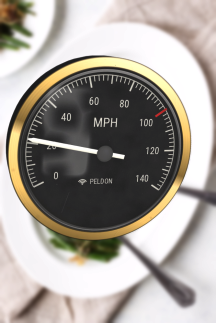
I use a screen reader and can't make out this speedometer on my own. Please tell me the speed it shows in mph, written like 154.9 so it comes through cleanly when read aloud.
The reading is 22
